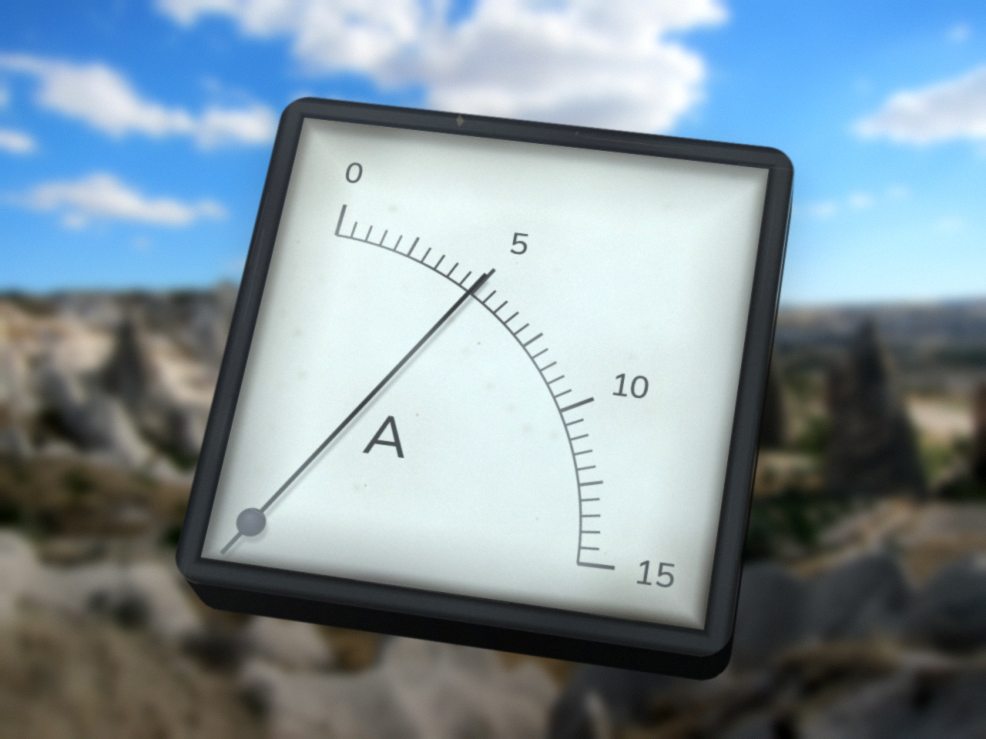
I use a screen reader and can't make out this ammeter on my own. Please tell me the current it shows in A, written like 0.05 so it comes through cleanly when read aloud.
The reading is 5
